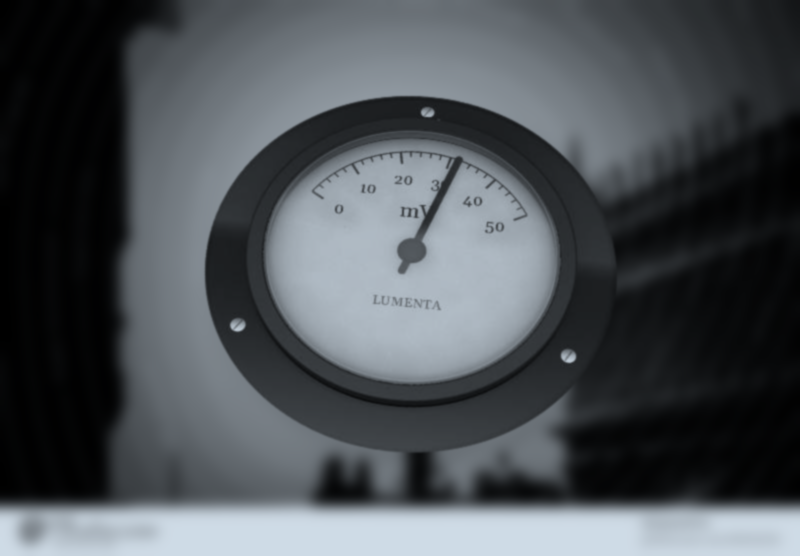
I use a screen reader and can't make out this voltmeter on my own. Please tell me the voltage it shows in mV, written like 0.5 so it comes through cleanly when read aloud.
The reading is 32
